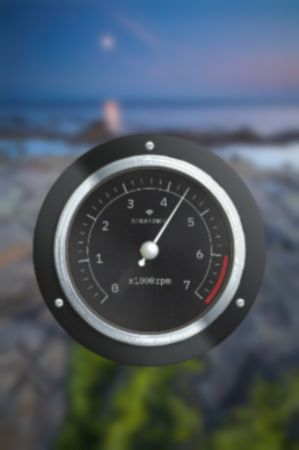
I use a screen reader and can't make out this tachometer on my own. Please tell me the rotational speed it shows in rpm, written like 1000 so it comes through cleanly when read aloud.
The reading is 4400
